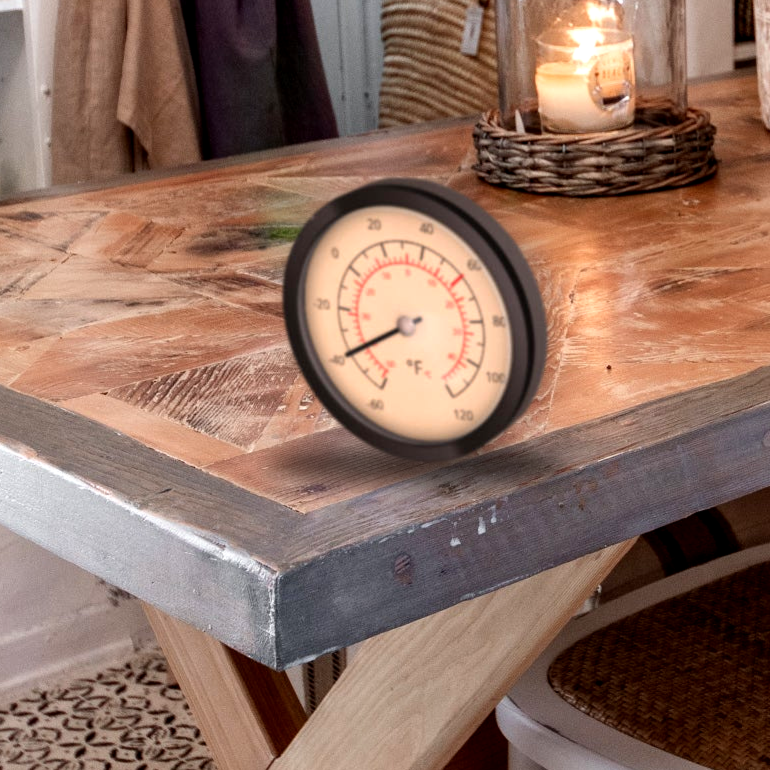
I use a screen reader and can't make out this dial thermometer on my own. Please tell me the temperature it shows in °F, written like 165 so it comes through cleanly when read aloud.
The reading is -40
